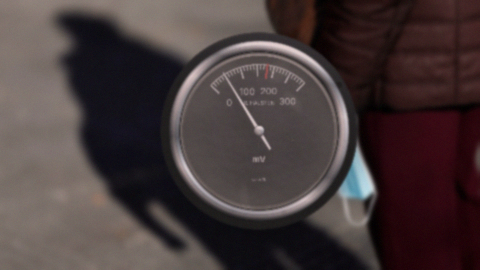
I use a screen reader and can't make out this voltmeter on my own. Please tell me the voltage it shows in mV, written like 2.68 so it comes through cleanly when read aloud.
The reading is 50
